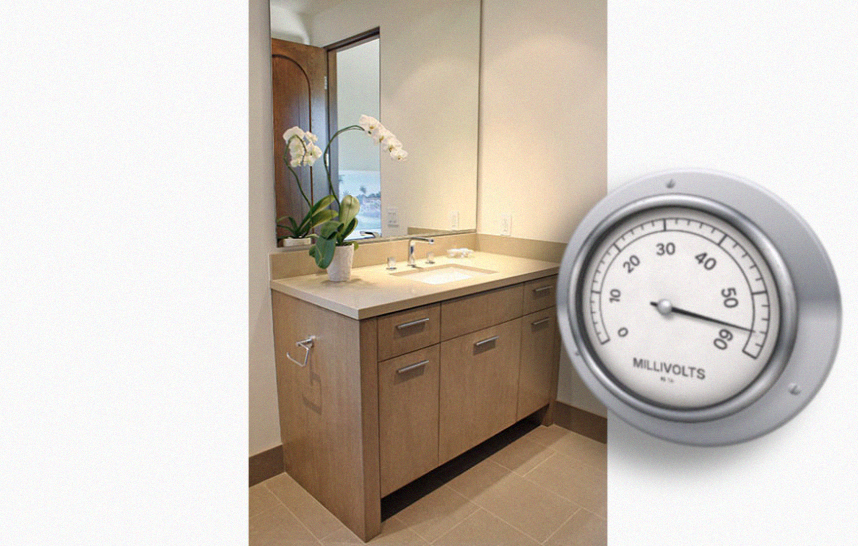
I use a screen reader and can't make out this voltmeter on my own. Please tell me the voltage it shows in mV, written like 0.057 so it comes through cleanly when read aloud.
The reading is 56
